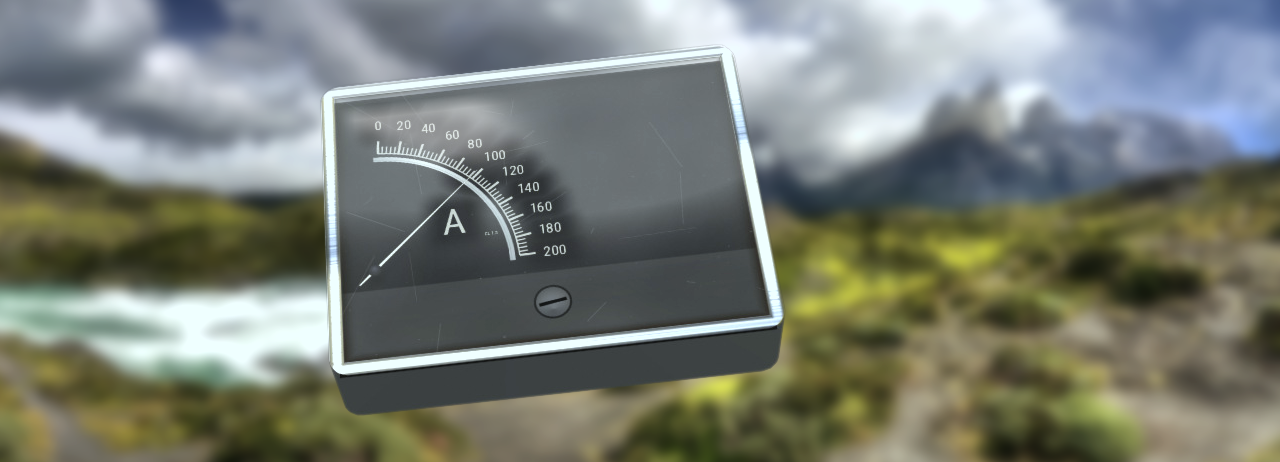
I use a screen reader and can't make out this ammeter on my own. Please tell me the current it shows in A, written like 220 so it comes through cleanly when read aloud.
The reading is 100
